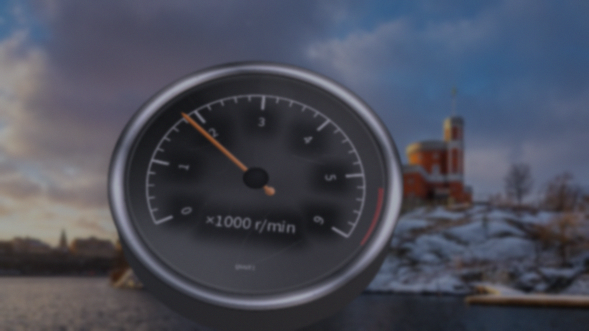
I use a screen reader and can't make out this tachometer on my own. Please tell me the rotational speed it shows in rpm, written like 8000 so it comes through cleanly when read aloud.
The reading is 1800
